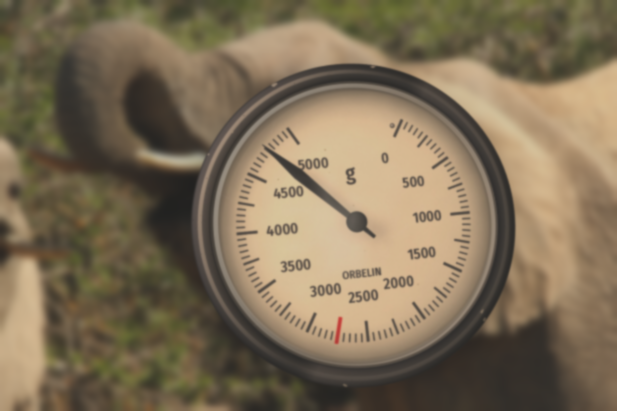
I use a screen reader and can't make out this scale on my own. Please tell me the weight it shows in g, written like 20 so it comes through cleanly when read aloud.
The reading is 4750
